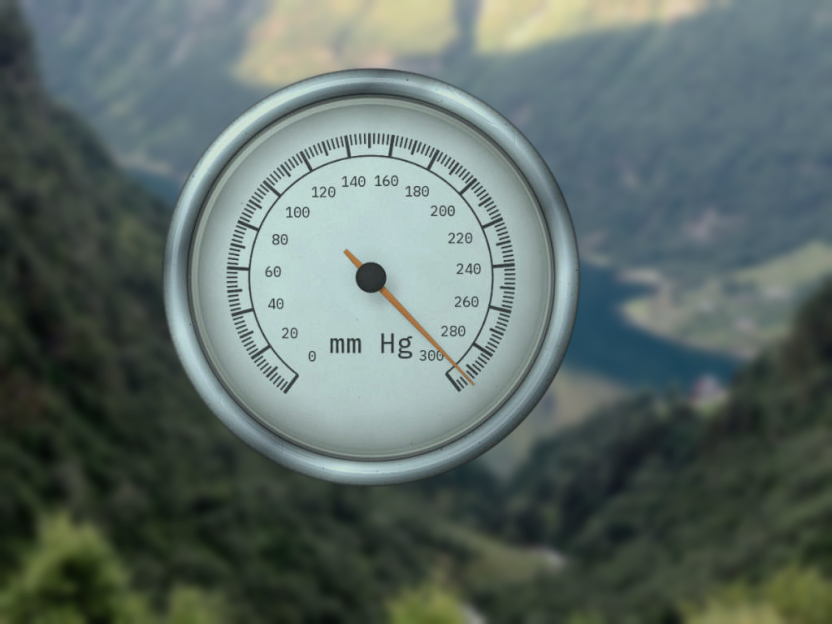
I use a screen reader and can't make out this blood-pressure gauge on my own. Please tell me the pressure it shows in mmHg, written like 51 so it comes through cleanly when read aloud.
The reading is 294
